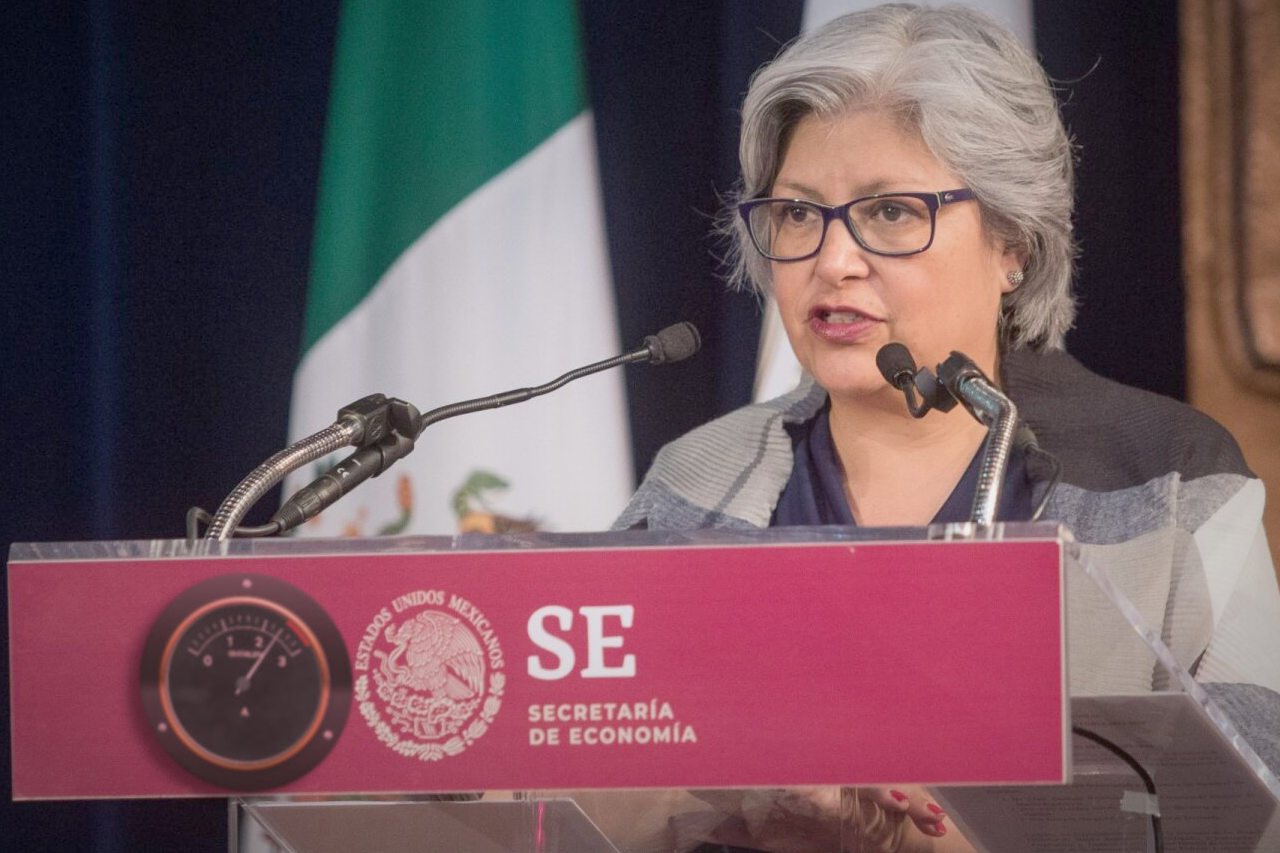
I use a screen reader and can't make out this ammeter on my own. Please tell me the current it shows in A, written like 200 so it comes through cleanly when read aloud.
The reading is 2.4
